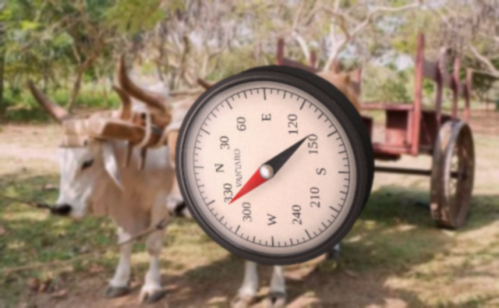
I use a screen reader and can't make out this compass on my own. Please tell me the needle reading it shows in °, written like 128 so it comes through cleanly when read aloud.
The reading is 320
